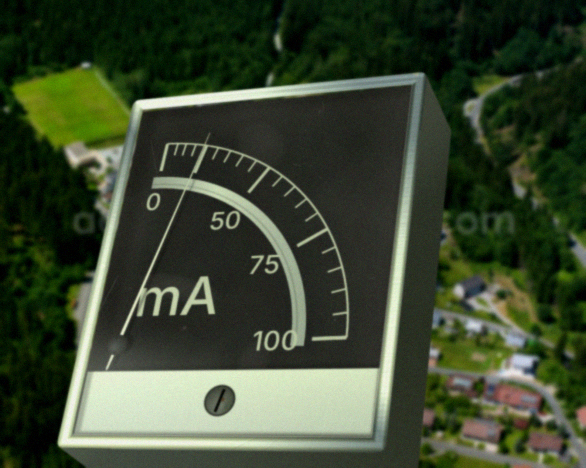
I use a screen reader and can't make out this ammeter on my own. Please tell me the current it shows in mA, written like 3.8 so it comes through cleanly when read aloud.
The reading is 25
